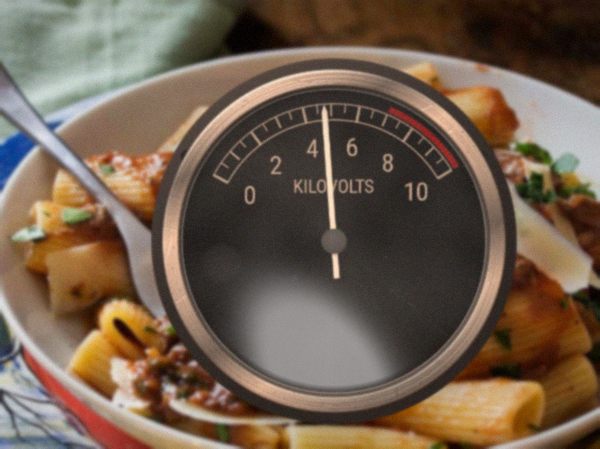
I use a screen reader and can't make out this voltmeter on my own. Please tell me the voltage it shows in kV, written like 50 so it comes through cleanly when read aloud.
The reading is 4.75
